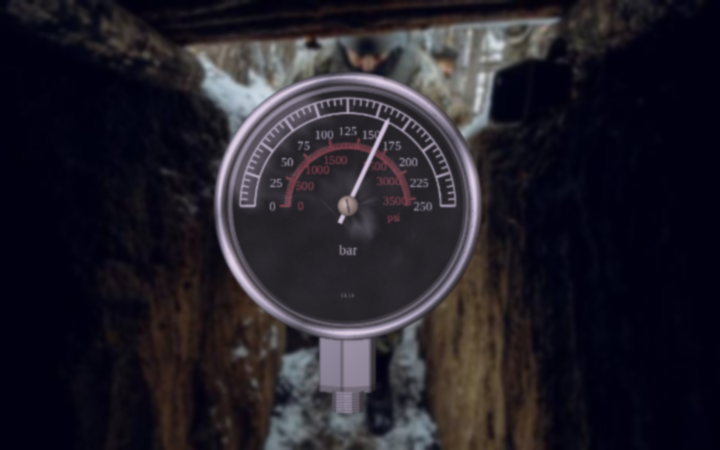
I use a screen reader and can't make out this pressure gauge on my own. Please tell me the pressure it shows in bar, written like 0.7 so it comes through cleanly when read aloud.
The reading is 160
